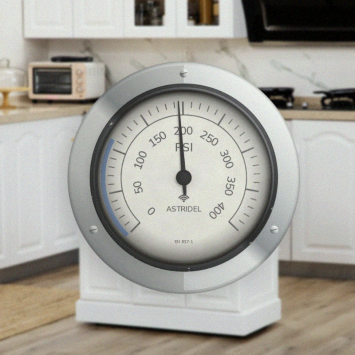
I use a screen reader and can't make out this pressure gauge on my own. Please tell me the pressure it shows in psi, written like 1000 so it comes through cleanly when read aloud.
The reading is 195
